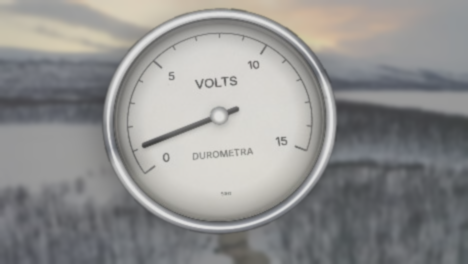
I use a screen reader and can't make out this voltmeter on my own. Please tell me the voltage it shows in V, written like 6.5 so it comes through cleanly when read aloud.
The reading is 1
